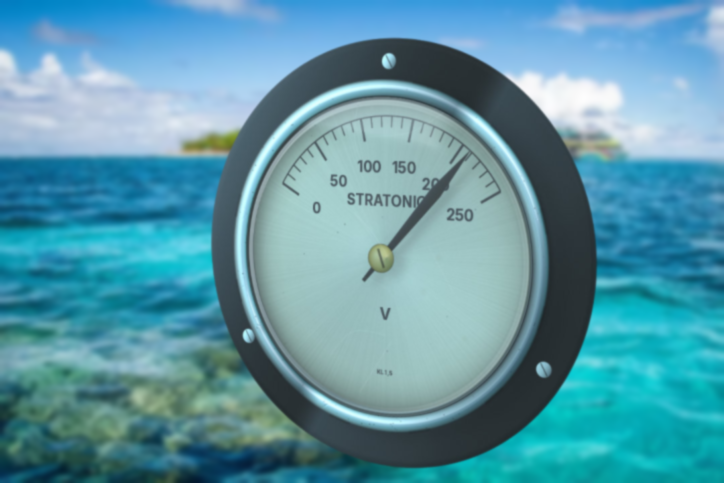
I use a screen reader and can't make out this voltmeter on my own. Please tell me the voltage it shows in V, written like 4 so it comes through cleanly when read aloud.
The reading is 210
